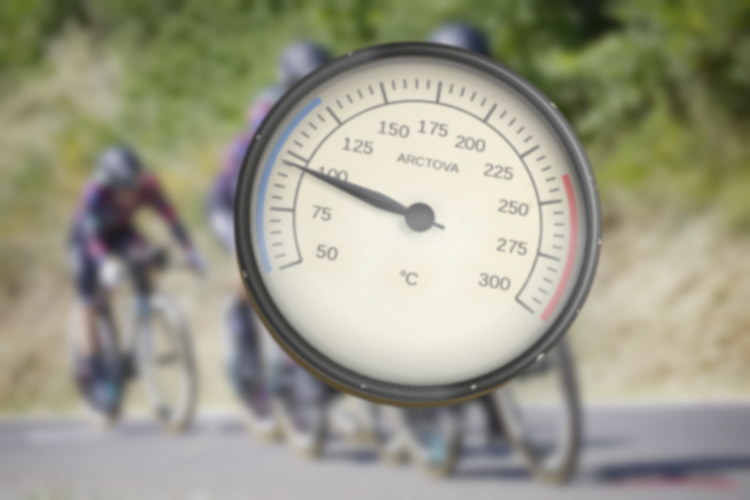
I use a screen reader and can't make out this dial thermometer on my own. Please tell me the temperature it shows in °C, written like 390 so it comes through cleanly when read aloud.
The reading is 95
